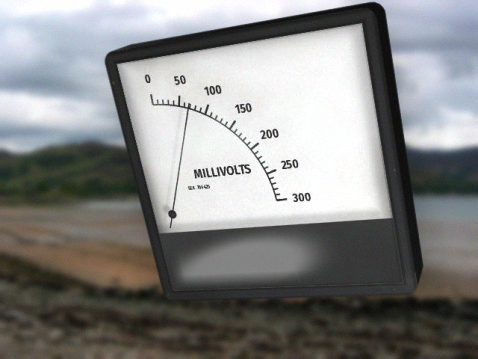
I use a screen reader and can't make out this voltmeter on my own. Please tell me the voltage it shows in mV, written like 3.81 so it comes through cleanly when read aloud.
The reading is 70
